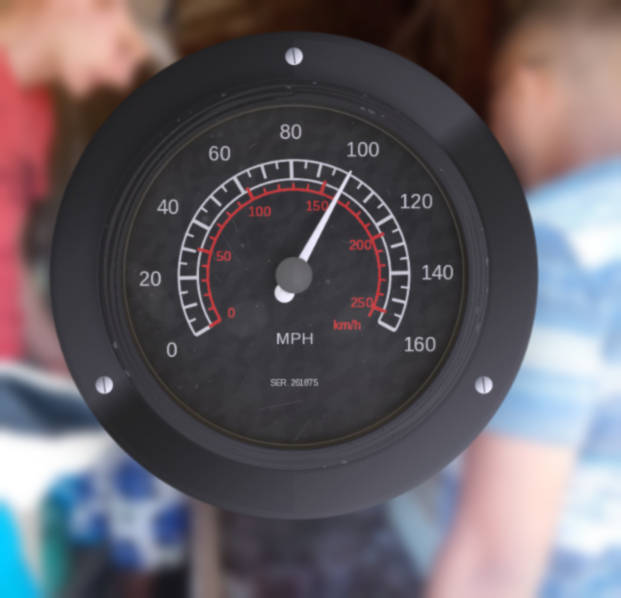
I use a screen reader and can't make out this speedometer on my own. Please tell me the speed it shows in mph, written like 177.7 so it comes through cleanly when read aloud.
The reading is 100
